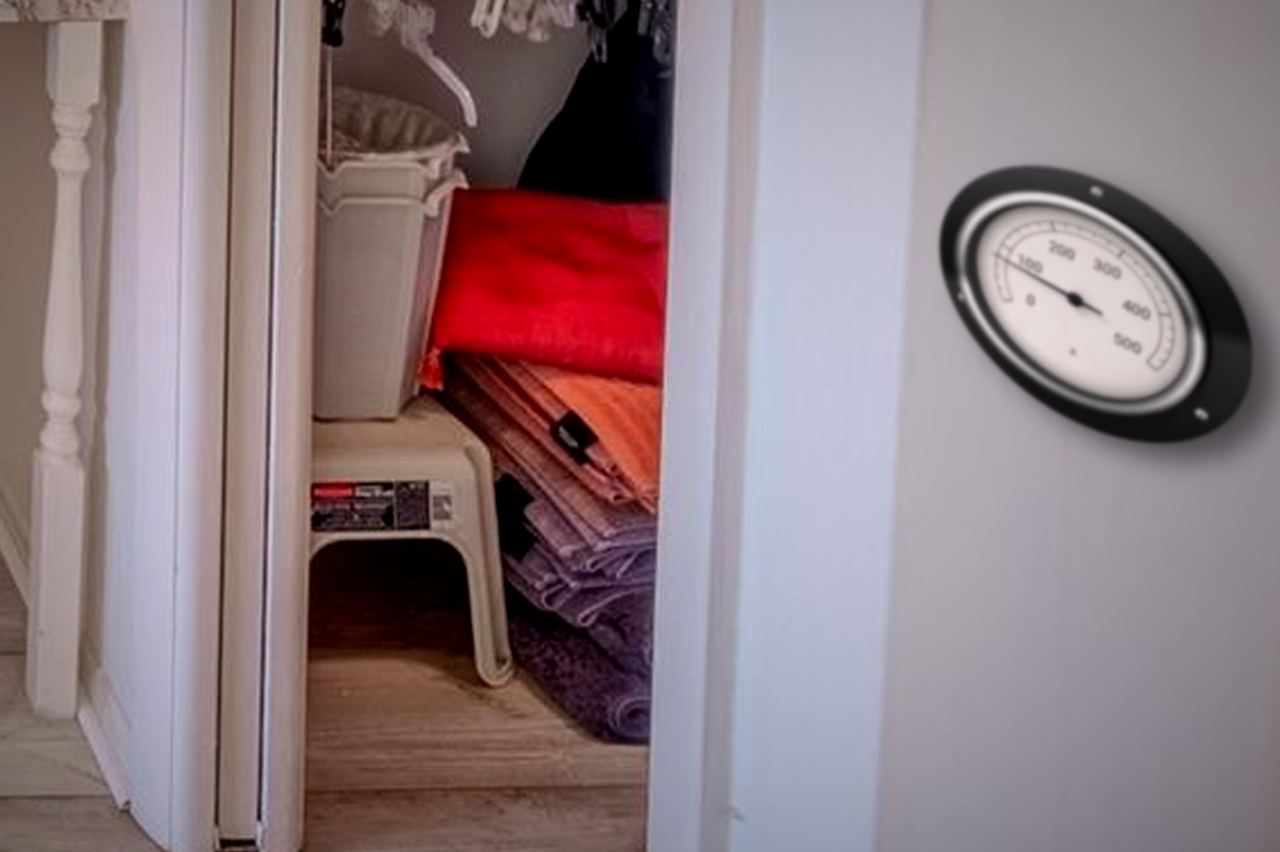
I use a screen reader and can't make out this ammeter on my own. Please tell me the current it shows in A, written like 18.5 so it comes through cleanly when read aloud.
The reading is 80
